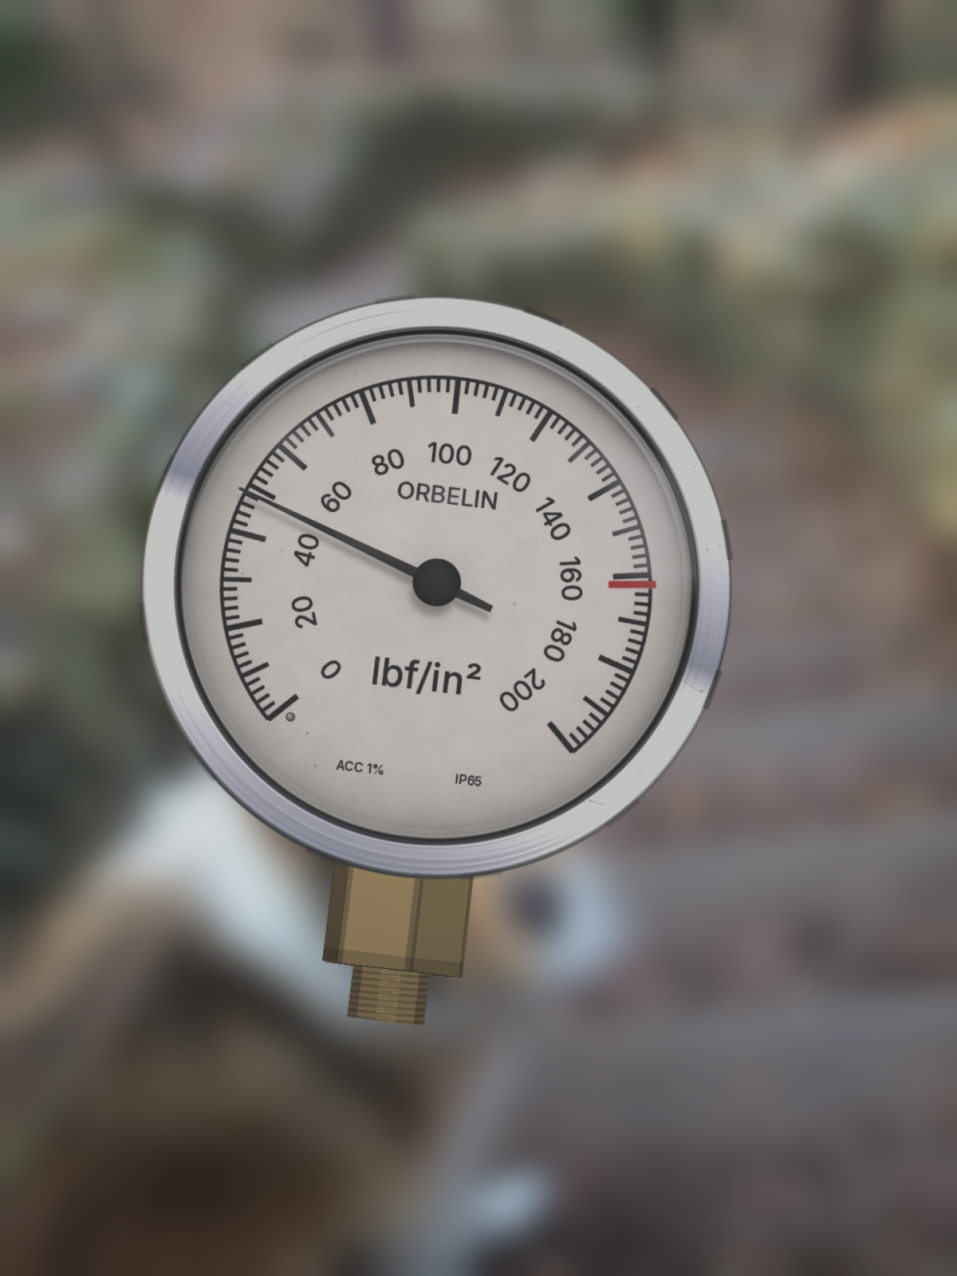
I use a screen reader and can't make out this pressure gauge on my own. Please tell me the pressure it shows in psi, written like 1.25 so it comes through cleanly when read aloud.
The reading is 48
